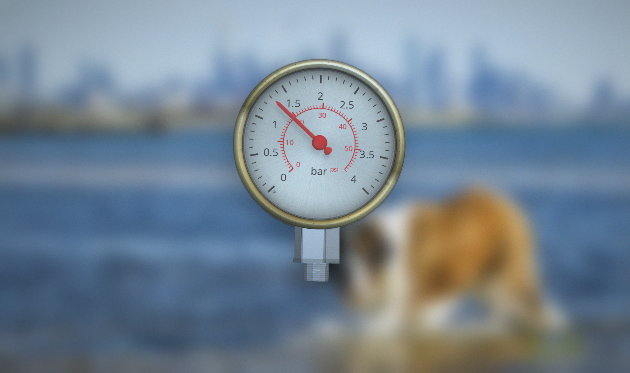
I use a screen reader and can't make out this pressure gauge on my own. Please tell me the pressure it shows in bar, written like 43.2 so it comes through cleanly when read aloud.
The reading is 1.3
